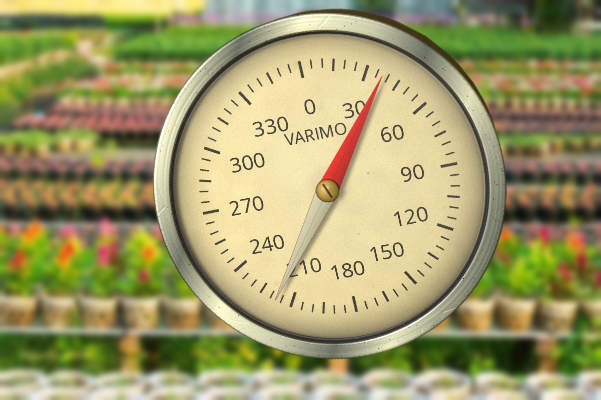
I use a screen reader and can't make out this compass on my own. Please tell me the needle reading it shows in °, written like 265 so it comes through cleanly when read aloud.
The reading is 37.5
